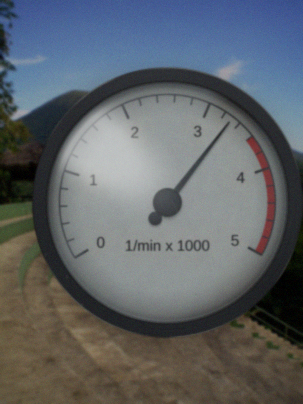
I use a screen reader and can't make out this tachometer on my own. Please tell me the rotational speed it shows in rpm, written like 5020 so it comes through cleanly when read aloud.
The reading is 3300
